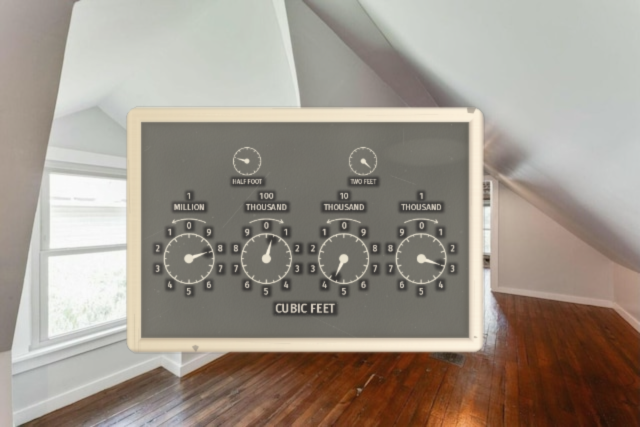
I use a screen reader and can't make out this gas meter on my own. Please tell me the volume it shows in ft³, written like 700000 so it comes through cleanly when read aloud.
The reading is 804300
